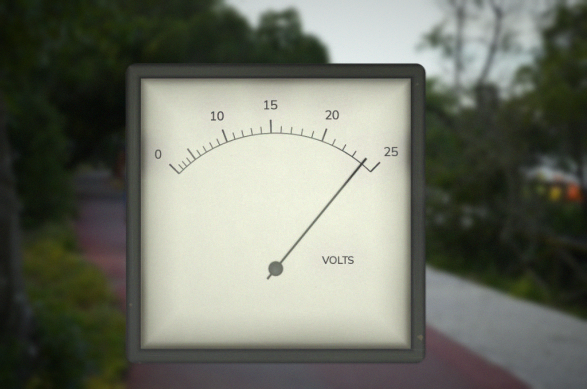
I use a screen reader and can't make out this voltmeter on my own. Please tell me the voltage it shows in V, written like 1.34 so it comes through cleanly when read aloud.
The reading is 24
